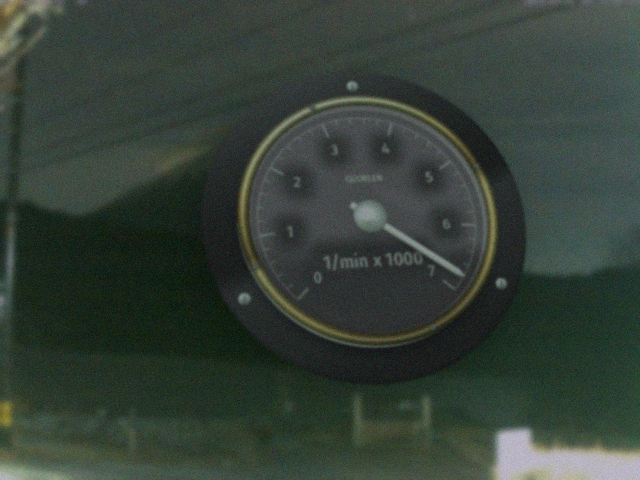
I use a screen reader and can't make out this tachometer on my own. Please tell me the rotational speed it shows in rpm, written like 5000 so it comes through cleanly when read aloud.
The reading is 6800
